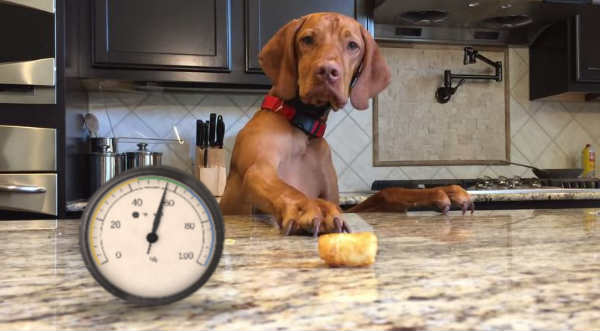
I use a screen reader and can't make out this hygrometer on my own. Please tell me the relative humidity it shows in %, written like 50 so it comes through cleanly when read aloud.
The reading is 56
